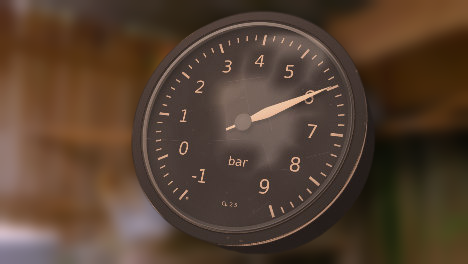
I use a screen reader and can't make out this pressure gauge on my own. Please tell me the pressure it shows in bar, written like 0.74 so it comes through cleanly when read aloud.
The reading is 6
